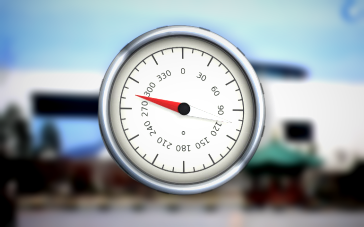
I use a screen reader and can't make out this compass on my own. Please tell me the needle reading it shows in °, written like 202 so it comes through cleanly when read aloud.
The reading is 285
